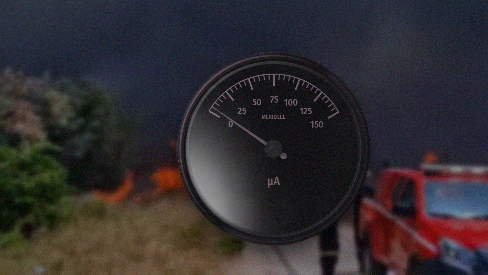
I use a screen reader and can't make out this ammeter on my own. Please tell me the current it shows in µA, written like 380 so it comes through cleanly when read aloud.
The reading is 5
